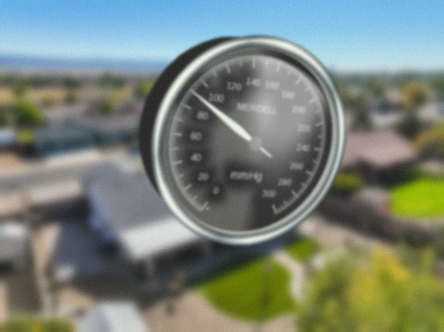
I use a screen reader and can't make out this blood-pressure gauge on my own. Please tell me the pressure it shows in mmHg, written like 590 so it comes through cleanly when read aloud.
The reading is 90
